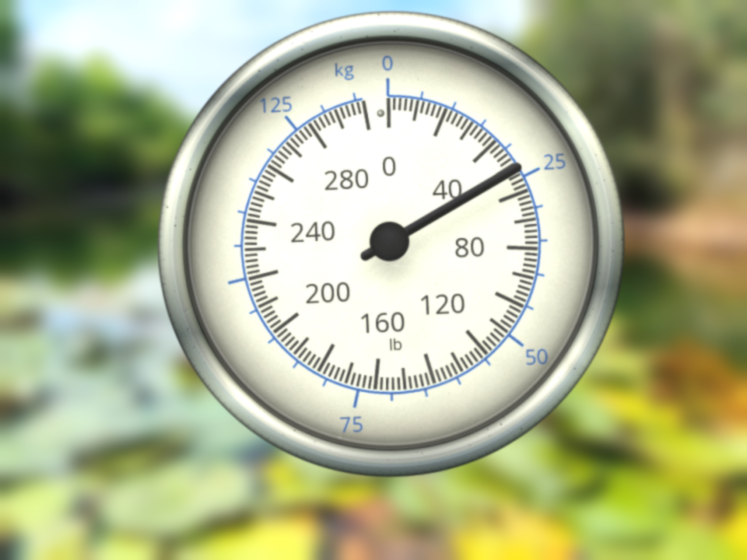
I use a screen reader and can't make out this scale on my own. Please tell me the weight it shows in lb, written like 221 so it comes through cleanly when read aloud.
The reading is 52
